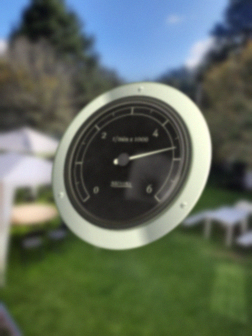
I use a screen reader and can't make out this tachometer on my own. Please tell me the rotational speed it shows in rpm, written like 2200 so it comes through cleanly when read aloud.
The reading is 4750
